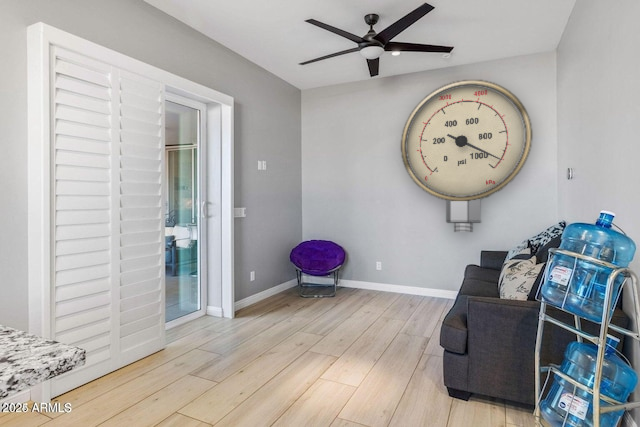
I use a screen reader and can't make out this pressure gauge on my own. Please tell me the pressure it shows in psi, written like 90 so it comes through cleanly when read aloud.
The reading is 950
